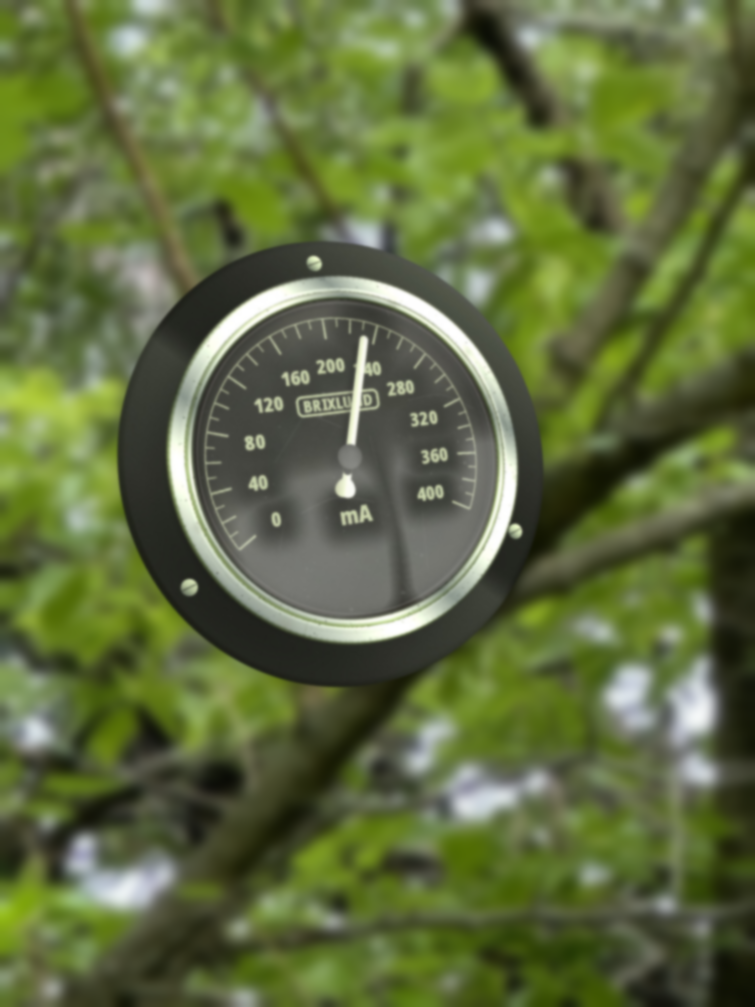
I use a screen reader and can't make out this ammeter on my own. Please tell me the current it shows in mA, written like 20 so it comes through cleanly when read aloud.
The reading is 230
